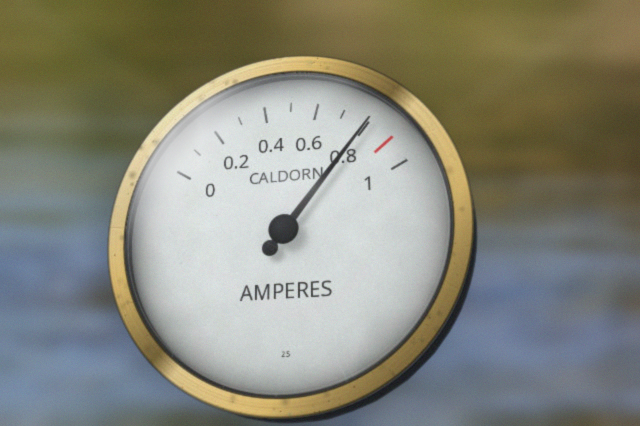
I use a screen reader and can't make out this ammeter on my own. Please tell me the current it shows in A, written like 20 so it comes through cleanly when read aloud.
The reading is 0.8
